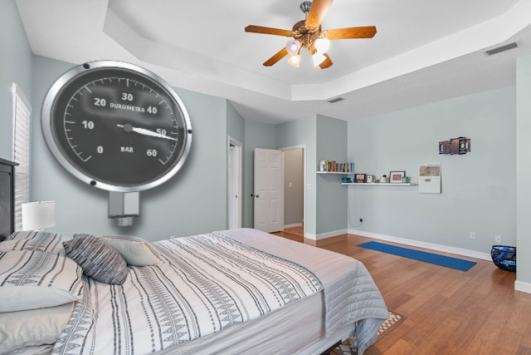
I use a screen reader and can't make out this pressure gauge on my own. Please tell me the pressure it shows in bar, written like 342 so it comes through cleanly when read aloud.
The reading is 52
